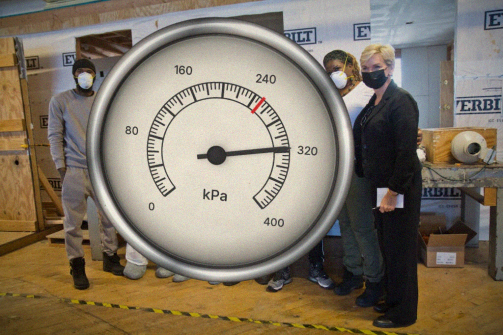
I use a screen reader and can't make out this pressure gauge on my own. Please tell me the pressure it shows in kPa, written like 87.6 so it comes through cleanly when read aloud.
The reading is 315
